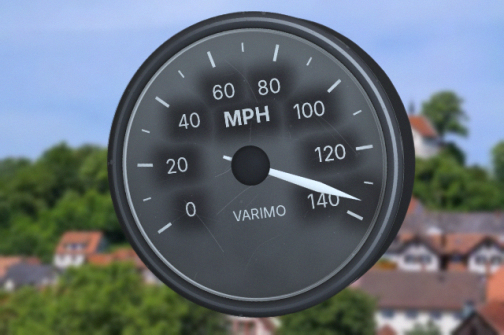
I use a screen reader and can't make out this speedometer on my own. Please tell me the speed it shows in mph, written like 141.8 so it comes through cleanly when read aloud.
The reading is 135
